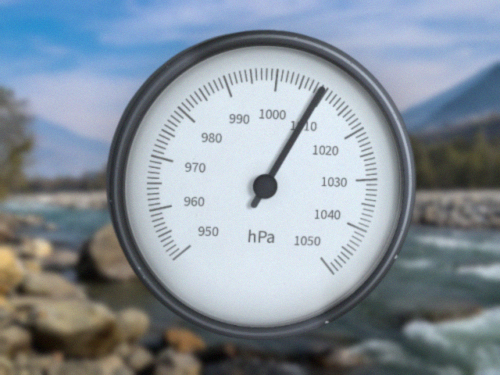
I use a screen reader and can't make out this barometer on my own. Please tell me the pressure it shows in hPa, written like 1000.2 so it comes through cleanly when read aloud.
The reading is 1009
